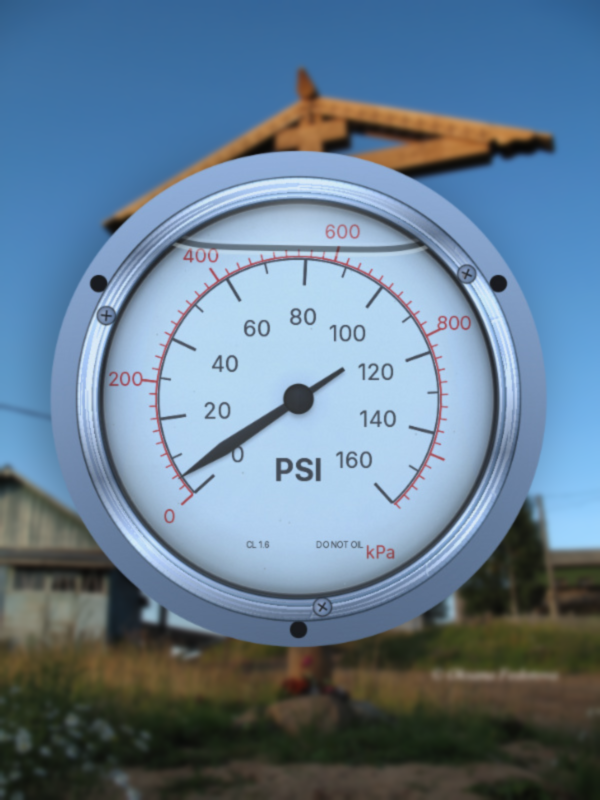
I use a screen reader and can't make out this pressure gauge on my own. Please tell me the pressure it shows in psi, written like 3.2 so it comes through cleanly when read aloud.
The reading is 5
